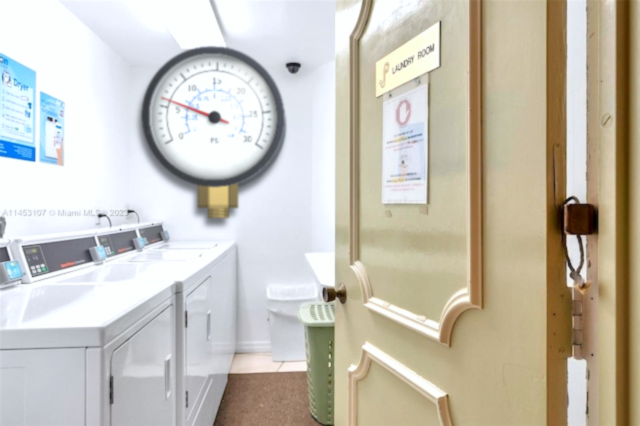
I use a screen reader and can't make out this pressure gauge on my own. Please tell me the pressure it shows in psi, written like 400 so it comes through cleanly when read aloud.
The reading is 6
